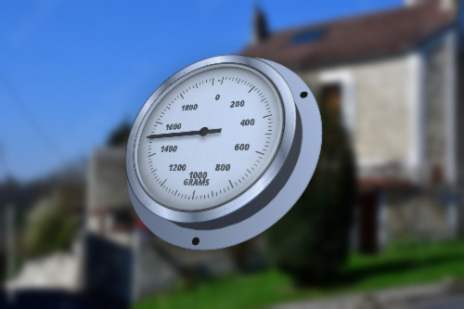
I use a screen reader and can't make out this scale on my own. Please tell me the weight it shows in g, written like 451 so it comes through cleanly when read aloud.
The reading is 1500
